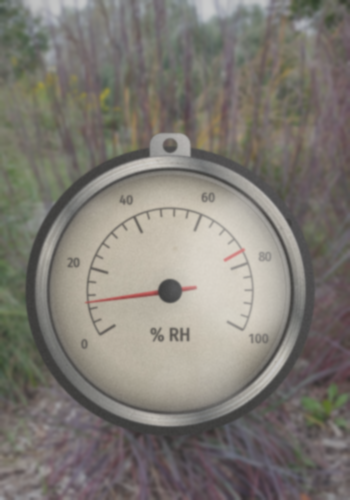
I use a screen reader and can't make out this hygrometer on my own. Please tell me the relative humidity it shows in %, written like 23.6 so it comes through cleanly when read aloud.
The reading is 10
